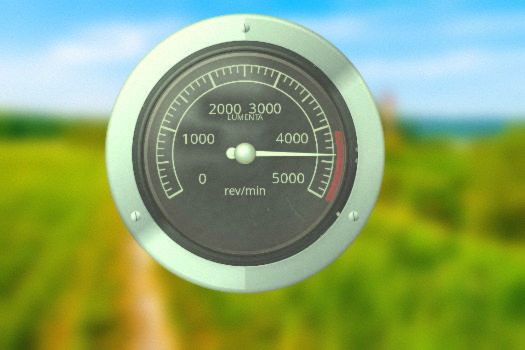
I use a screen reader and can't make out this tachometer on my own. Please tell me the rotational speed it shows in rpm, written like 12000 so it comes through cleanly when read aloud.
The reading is 4400
